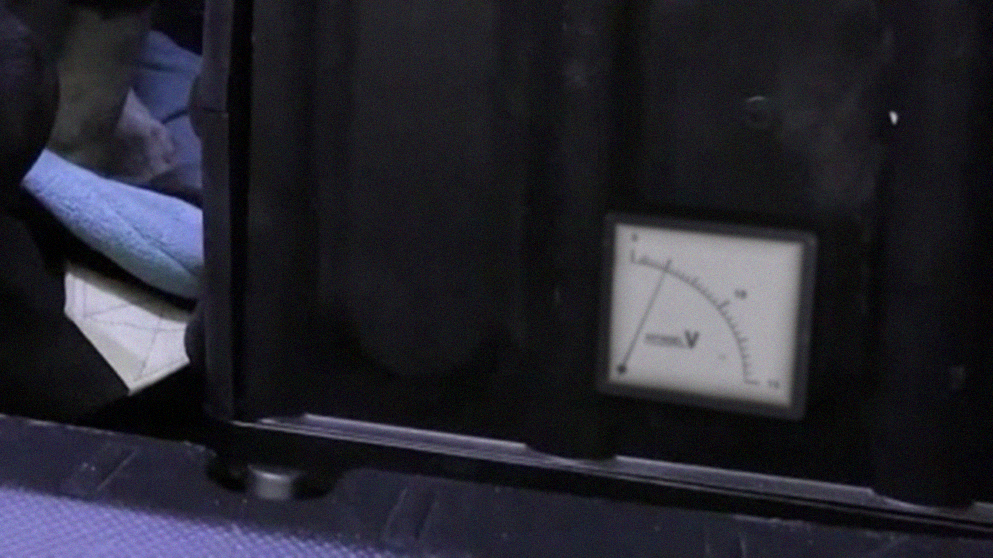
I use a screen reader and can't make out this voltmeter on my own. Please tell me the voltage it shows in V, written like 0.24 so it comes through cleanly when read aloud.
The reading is 5
